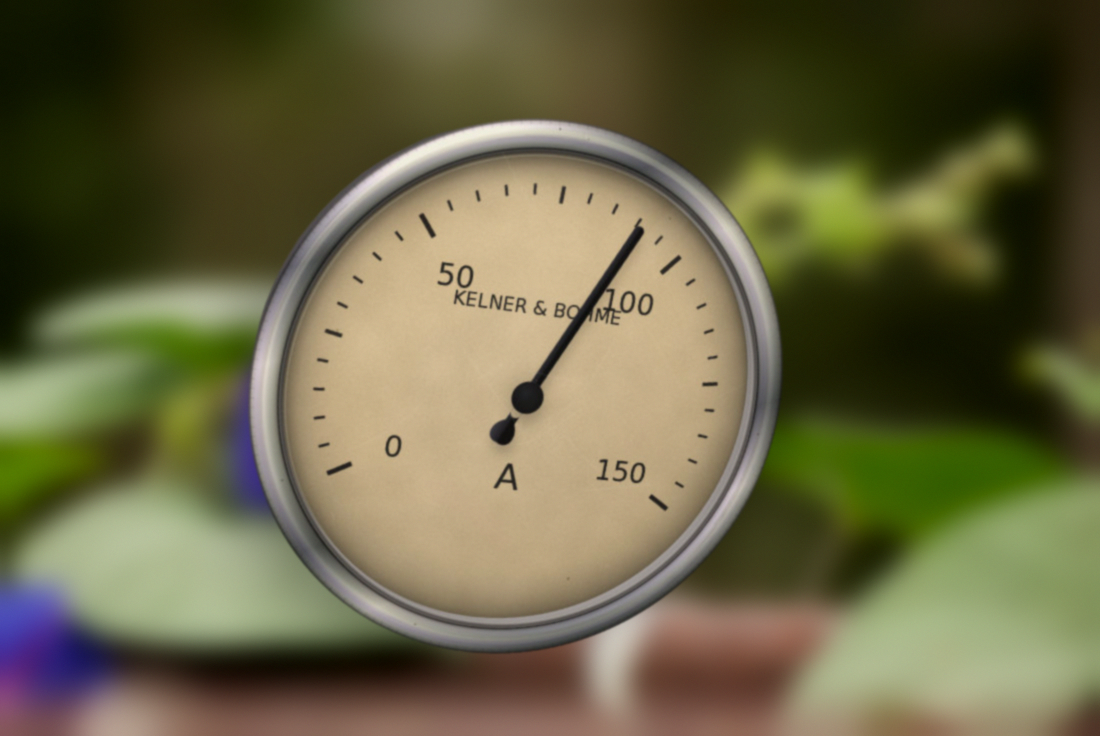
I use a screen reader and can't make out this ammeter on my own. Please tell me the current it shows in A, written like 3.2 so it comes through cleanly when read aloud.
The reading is 90
